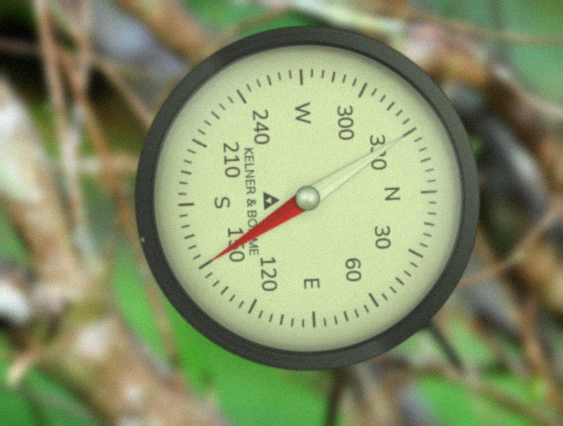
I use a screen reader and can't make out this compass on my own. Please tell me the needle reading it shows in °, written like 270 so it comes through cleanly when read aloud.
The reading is 150
